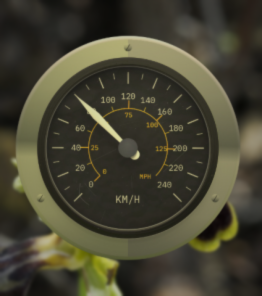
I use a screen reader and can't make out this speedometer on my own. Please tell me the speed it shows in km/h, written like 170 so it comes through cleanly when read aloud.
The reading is 80
